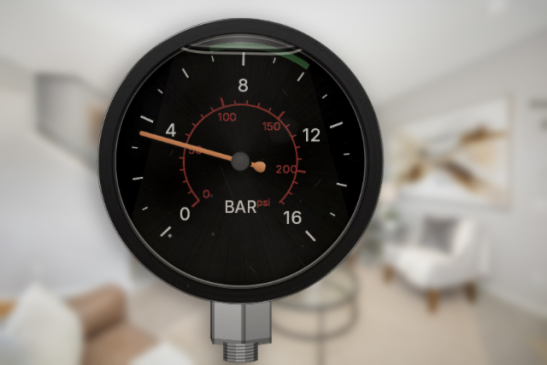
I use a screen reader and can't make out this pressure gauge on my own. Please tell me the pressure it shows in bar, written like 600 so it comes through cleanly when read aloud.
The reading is 3.5
